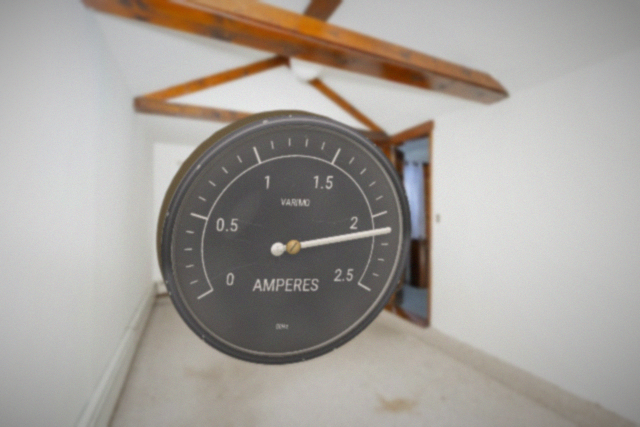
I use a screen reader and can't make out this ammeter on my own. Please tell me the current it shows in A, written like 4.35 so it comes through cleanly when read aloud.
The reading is 2.1
